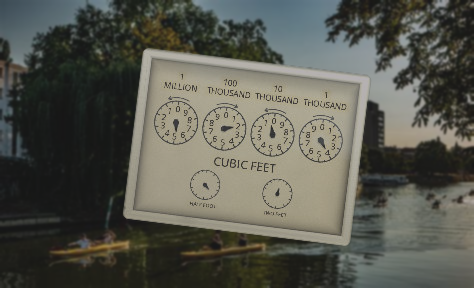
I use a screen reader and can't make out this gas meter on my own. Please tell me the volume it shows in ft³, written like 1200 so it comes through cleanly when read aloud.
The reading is 520400
